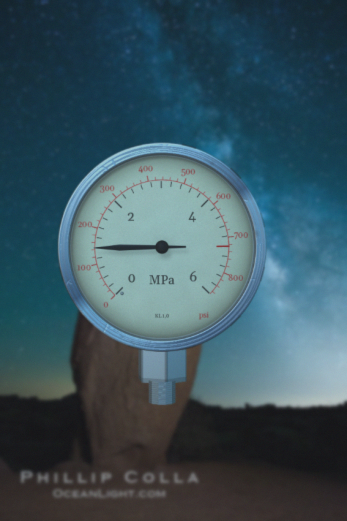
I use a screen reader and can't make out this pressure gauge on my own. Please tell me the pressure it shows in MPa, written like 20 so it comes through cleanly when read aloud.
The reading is 1
